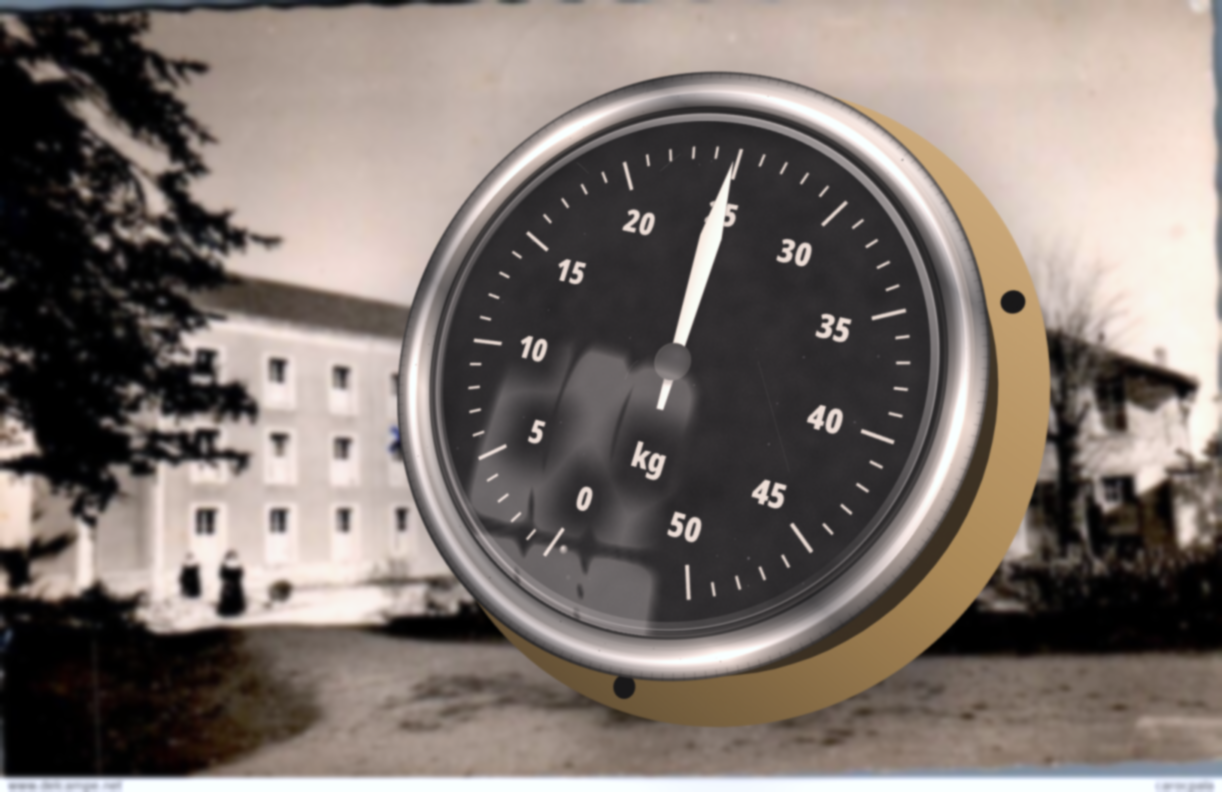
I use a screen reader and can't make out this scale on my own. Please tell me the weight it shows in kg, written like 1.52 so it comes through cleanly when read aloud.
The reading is 25
